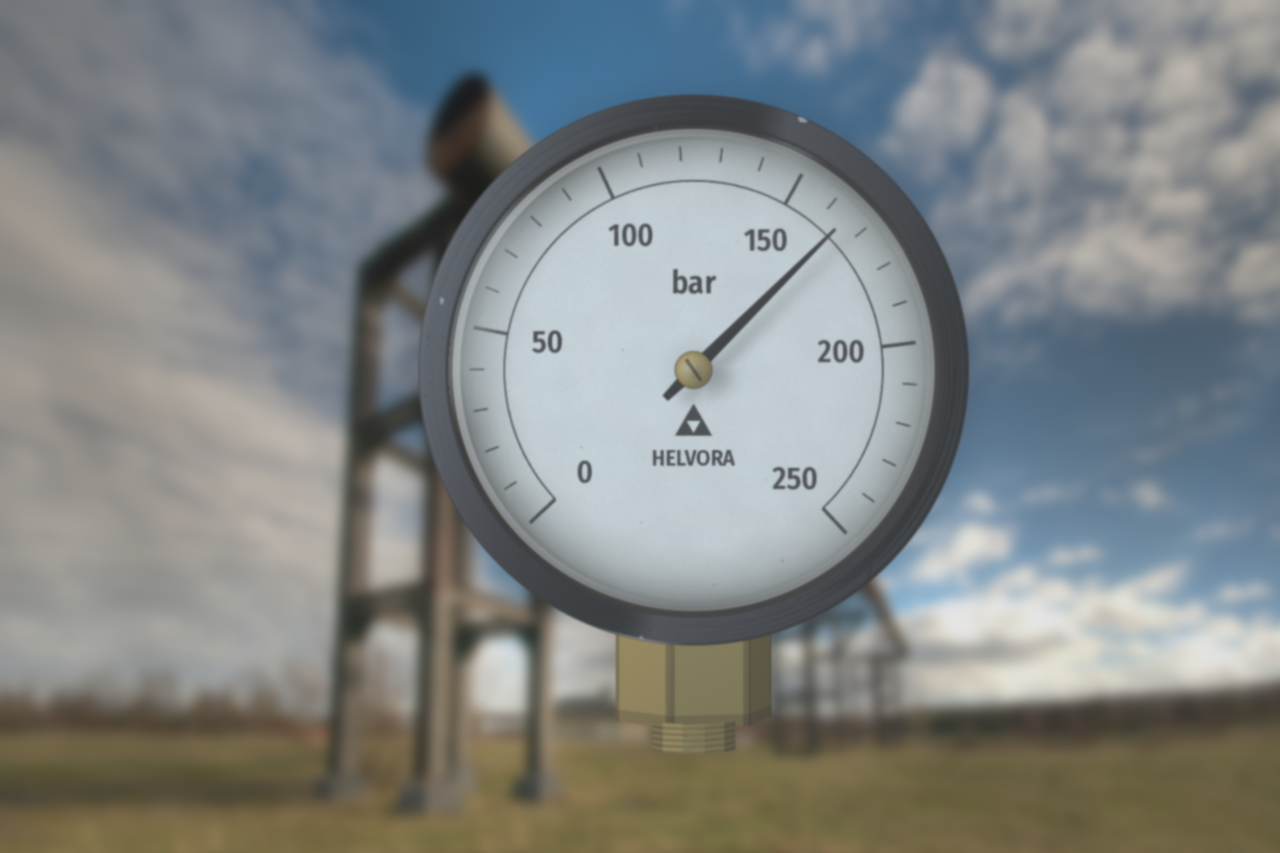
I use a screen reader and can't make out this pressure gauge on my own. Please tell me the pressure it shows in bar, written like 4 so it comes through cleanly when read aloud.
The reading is 165
